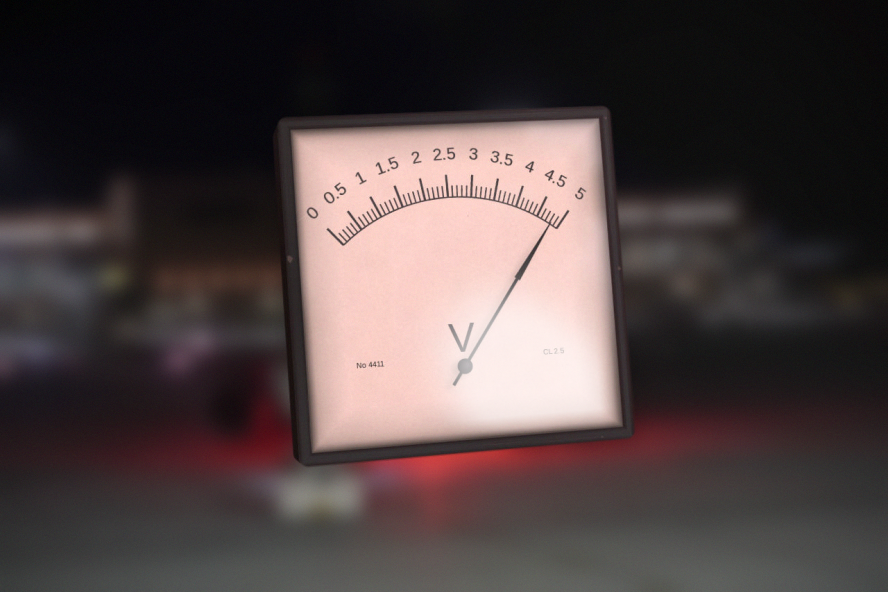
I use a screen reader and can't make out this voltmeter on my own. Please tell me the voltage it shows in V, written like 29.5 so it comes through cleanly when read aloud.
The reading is 4.8
